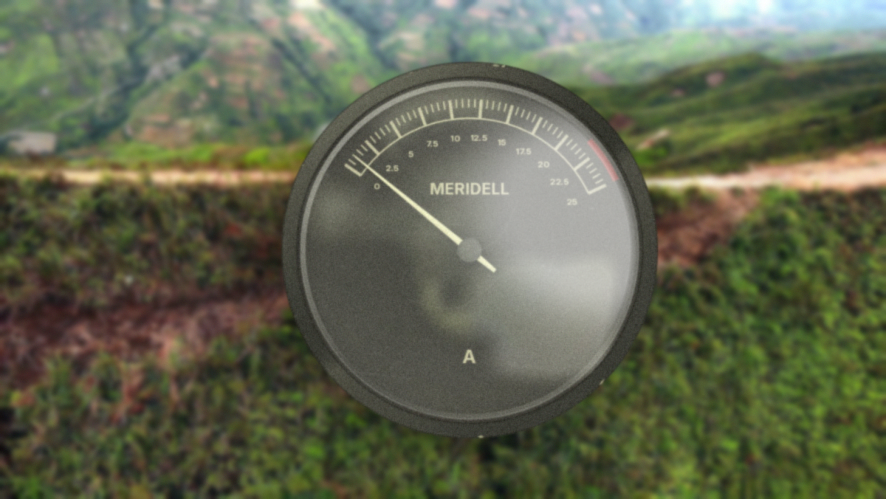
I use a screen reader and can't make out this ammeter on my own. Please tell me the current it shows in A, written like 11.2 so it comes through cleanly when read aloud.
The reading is 1
